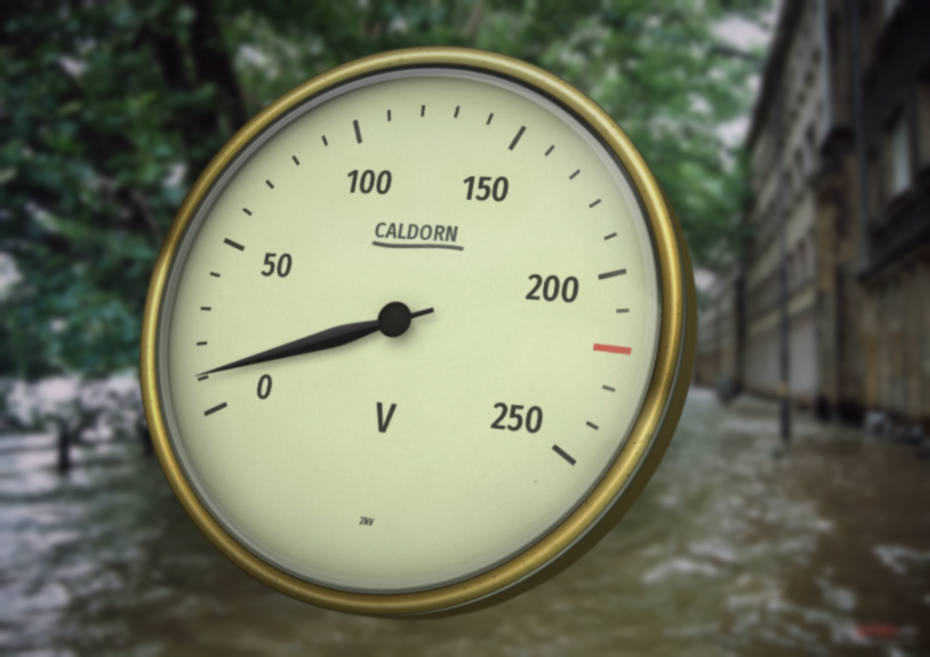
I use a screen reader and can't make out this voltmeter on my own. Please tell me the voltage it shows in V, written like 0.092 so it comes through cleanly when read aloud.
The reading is 10
